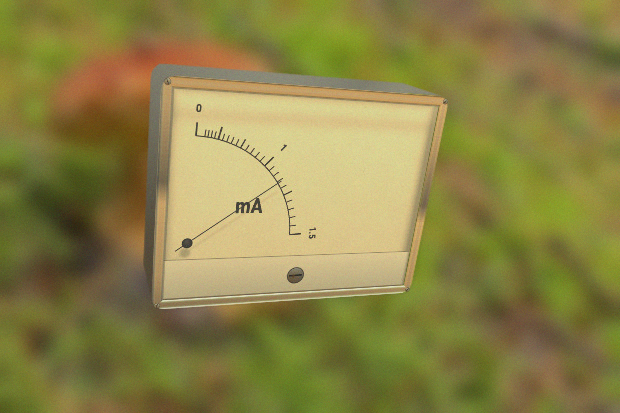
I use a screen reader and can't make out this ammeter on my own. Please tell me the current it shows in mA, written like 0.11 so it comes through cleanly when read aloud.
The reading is 1.15
